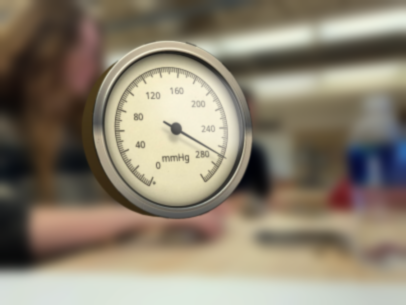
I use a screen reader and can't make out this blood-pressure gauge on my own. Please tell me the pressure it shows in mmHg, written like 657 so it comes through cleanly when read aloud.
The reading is 270
